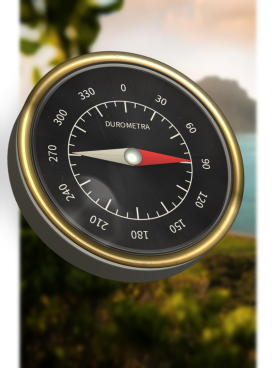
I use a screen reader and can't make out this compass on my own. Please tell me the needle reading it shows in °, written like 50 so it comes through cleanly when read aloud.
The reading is 90
